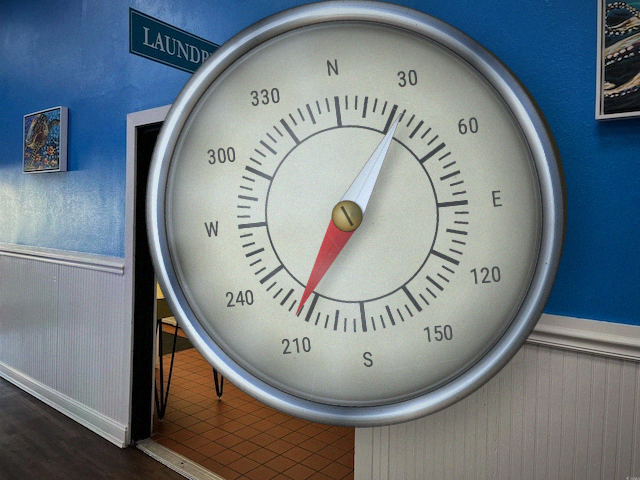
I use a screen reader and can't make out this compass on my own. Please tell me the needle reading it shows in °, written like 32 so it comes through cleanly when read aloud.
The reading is 215
